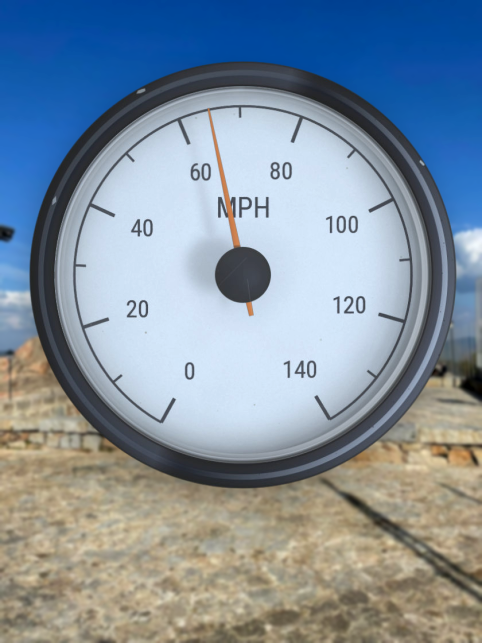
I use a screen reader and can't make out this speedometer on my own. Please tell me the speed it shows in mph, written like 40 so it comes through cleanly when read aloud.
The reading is 65
